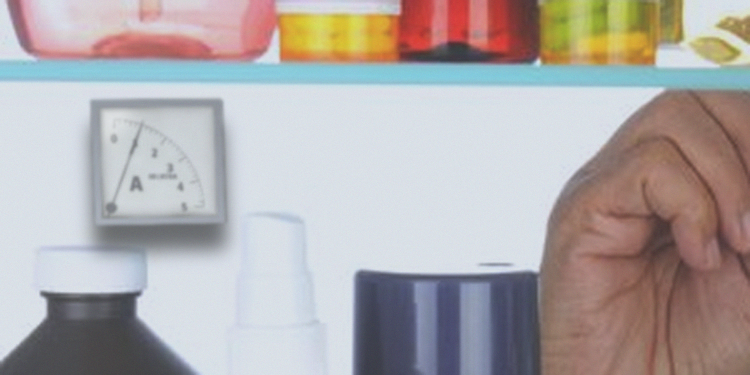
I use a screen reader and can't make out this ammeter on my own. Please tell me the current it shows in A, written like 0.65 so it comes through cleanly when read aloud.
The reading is 1
